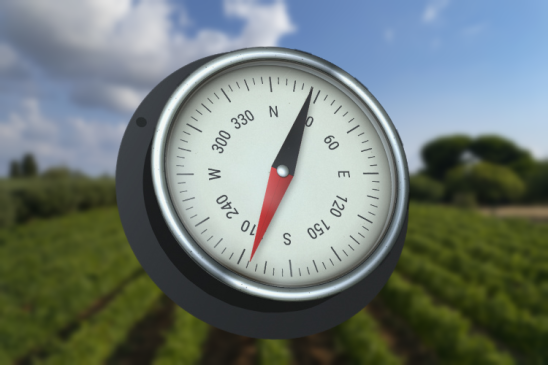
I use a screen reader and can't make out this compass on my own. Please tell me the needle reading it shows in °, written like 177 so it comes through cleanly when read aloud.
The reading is 205
